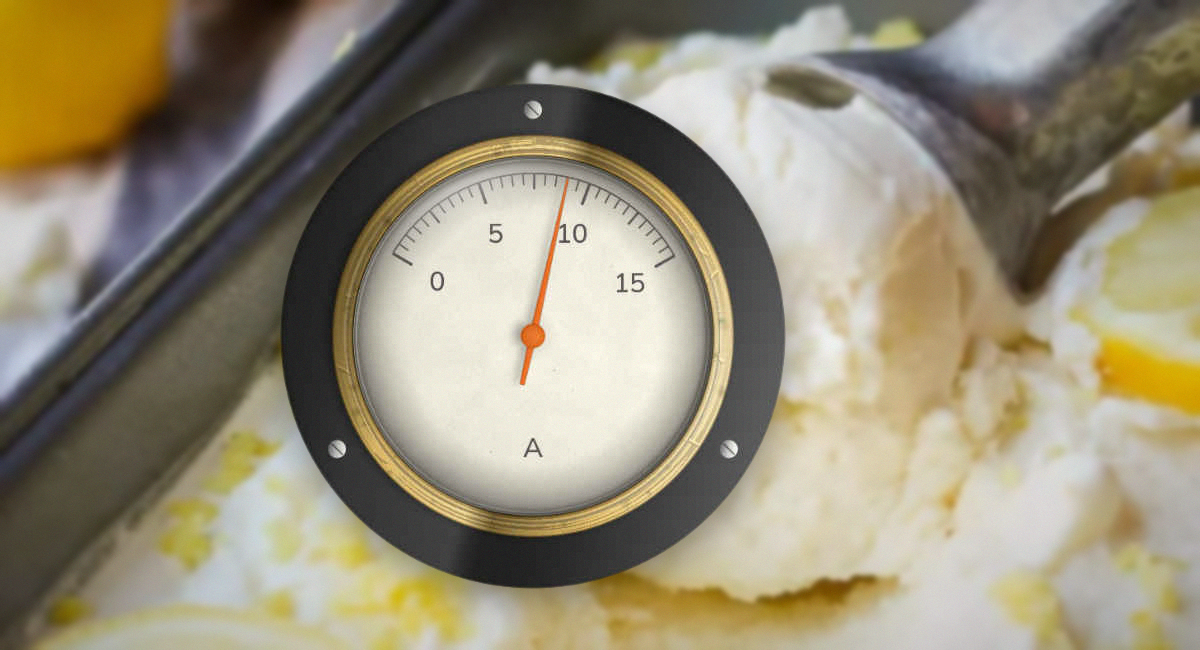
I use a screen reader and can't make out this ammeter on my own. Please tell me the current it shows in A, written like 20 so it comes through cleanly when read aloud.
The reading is 9
